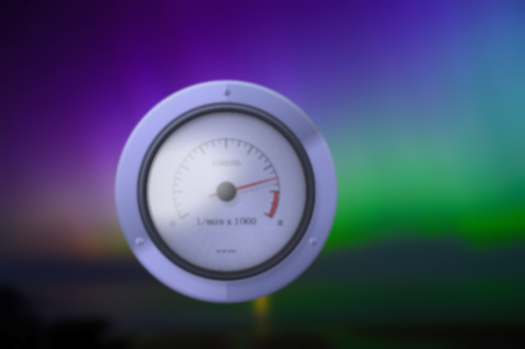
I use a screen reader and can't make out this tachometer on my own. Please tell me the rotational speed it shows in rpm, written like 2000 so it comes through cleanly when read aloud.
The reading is 6500
